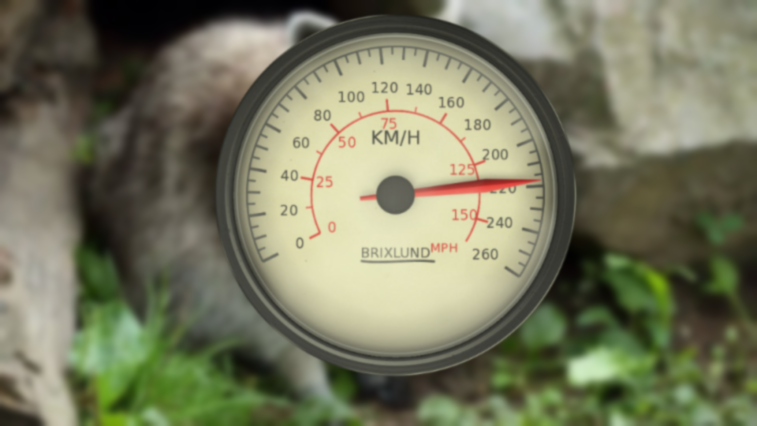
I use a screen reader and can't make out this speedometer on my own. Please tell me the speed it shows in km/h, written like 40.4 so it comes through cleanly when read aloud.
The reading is 217.5
